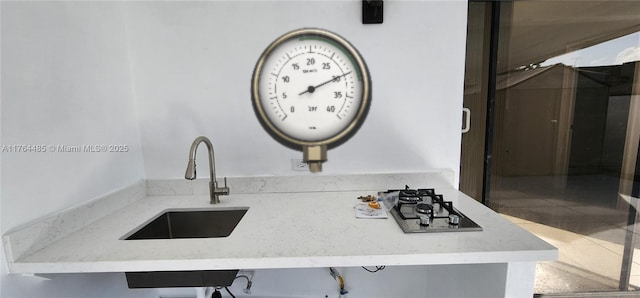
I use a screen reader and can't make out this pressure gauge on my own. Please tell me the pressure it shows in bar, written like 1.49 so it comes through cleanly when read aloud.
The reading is 30
